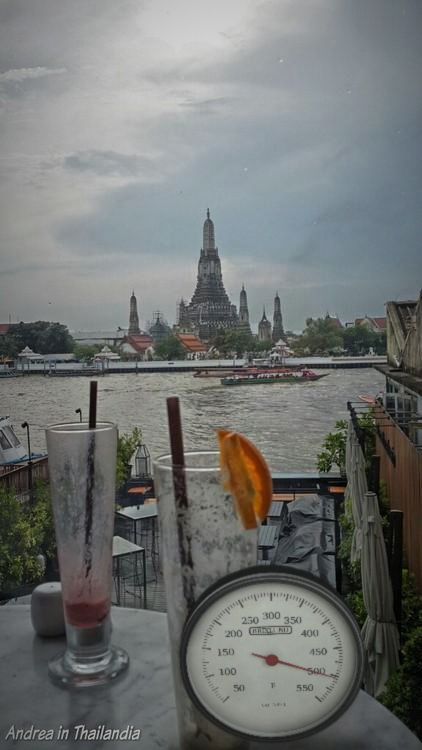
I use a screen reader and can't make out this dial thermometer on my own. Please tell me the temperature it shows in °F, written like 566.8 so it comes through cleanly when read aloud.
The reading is 500
